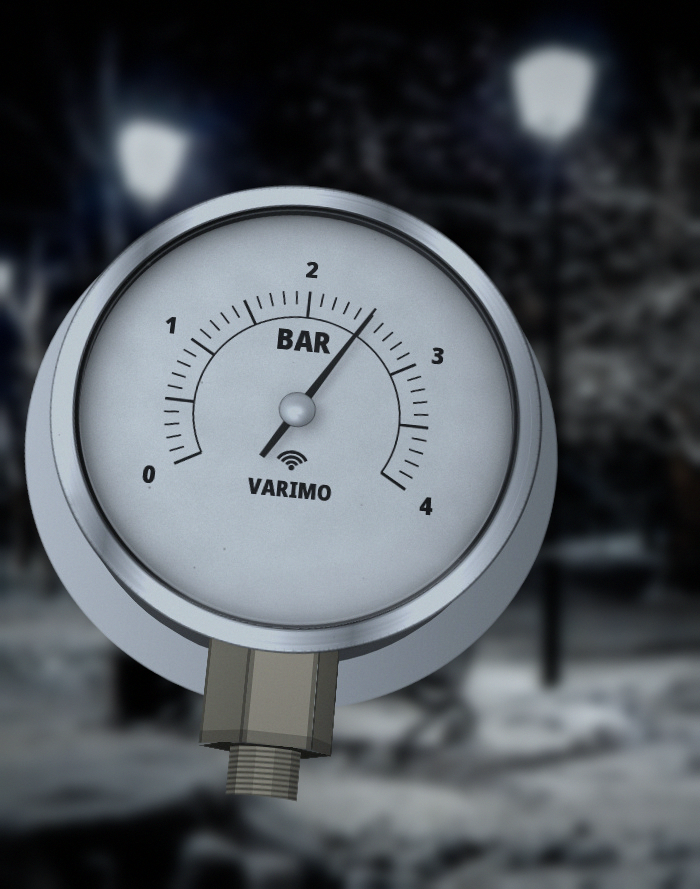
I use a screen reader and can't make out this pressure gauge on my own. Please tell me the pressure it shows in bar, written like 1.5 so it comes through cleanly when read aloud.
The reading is 2.5
